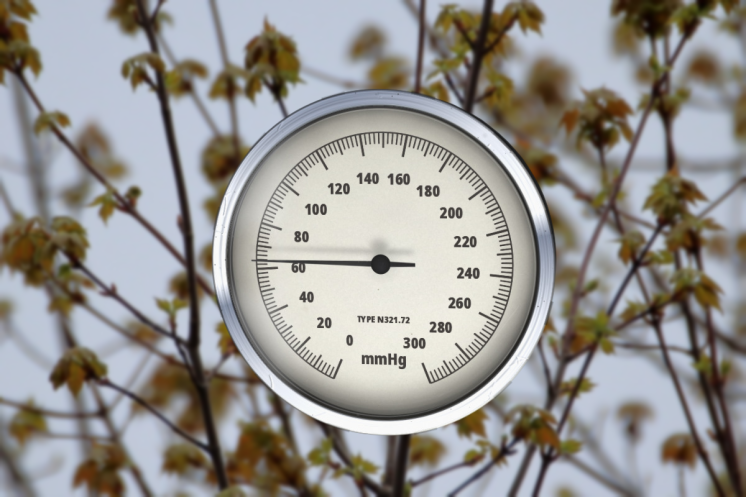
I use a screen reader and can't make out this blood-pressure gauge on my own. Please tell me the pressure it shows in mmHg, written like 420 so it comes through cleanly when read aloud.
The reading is 64
